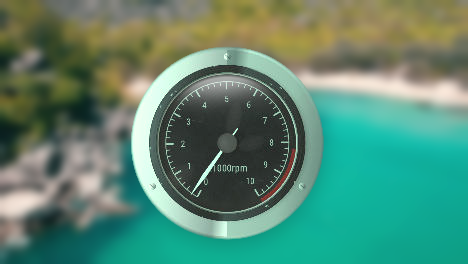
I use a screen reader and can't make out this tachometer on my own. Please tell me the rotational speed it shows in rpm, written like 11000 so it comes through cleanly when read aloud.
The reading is 200
